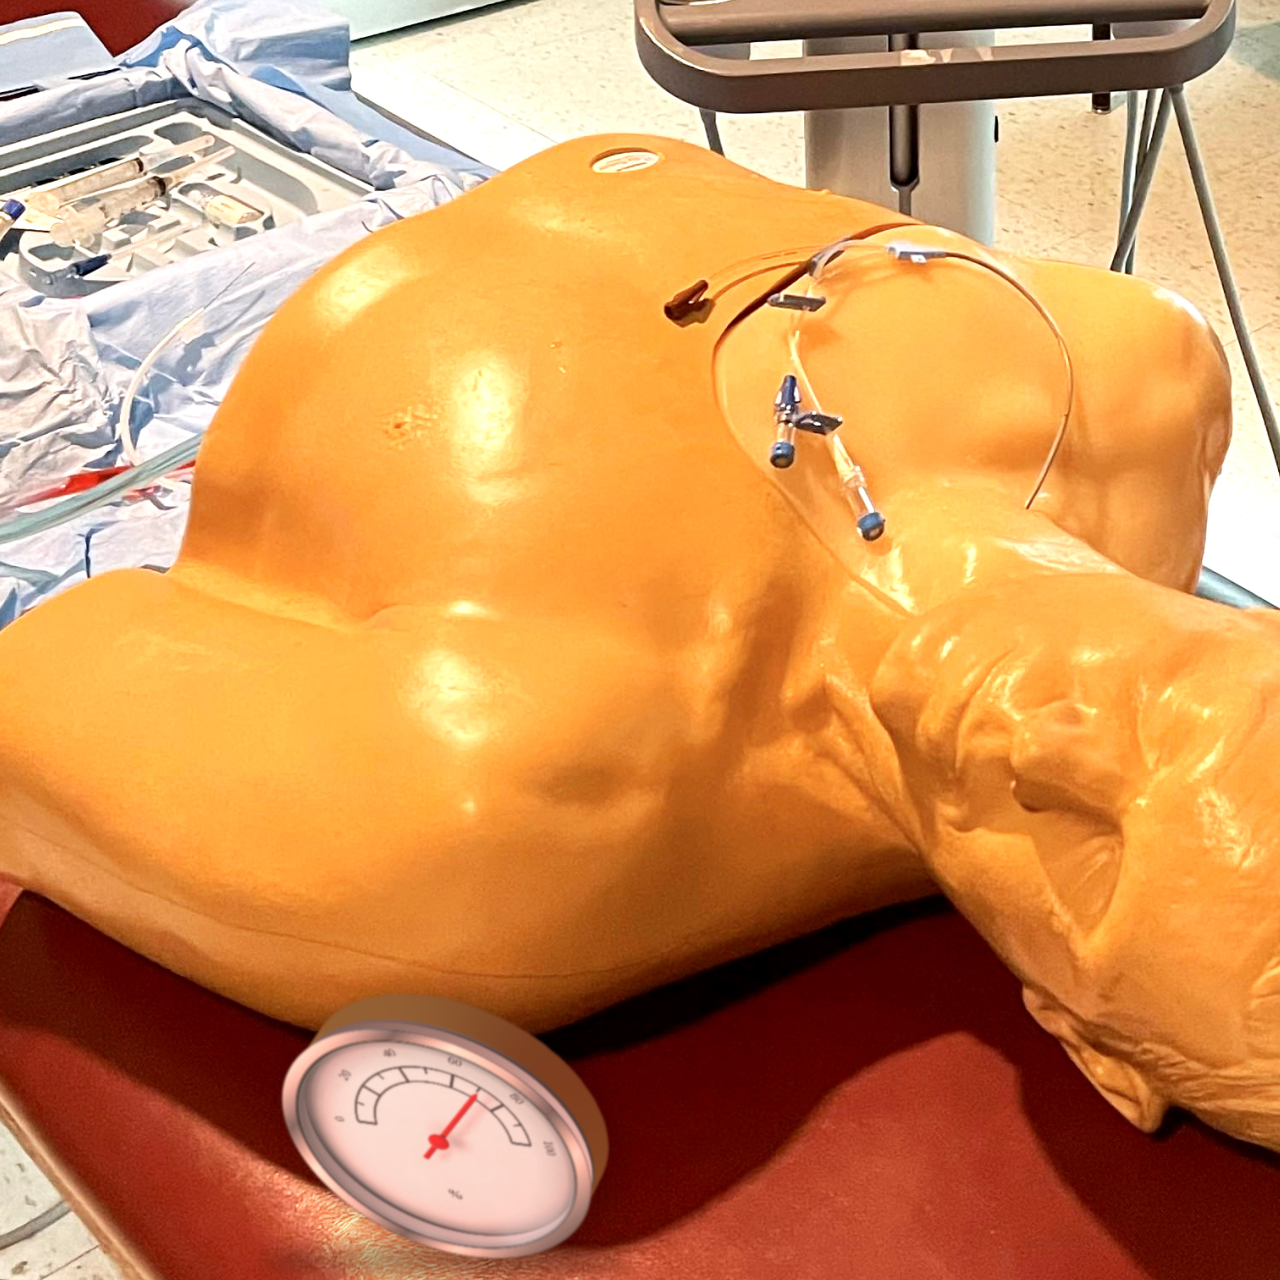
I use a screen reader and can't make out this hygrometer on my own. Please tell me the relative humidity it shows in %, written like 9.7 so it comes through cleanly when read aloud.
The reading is 70
